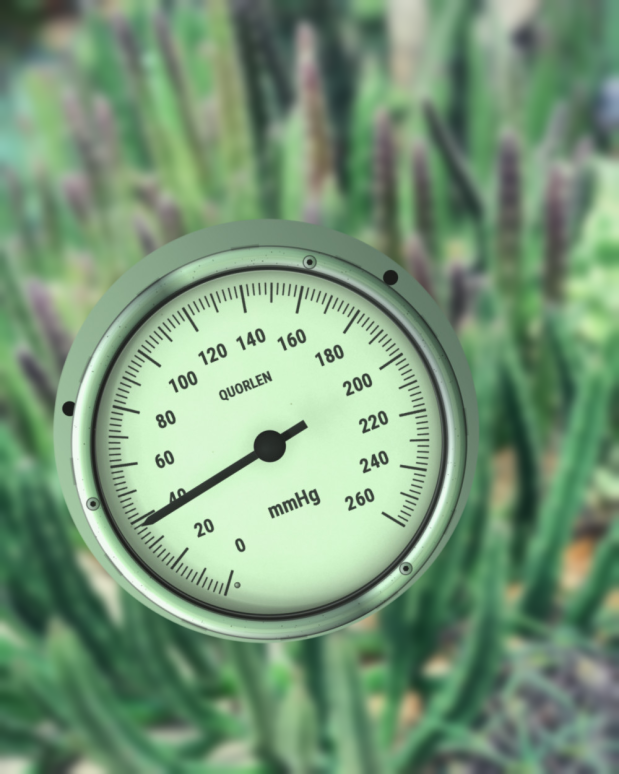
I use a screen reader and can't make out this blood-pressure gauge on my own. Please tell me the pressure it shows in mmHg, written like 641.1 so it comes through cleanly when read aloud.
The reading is 38
